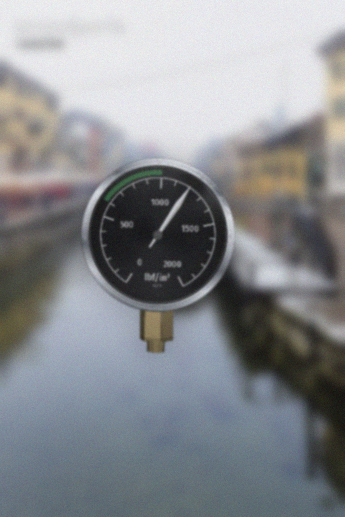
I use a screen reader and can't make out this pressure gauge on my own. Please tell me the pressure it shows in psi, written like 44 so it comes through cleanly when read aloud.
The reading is 1200
